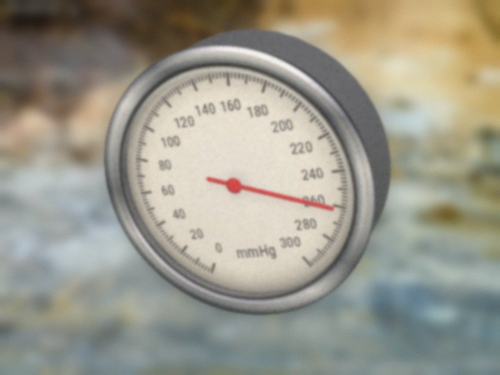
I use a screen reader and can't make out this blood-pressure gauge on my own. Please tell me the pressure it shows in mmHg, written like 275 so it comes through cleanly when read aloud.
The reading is 260
